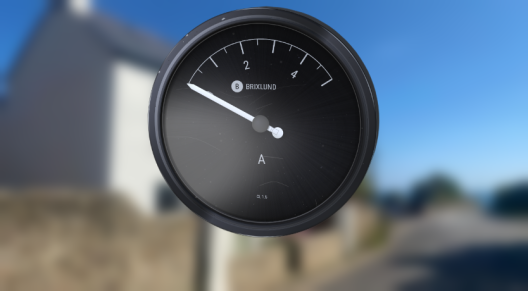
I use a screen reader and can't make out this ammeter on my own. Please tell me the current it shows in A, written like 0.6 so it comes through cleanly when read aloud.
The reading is 0
